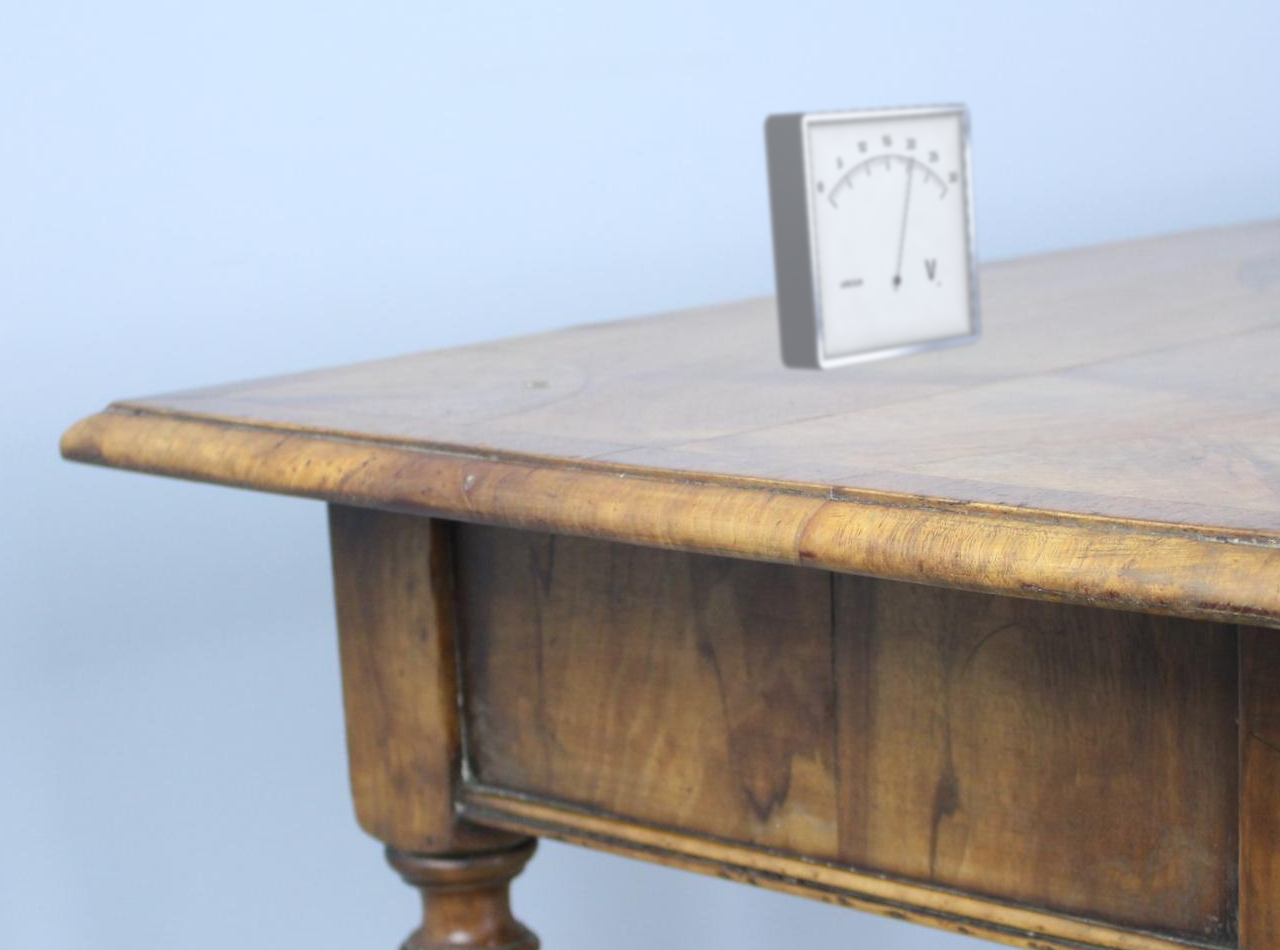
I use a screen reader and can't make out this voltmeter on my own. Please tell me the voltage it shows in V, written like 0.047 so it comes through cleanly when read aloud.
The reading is 20
